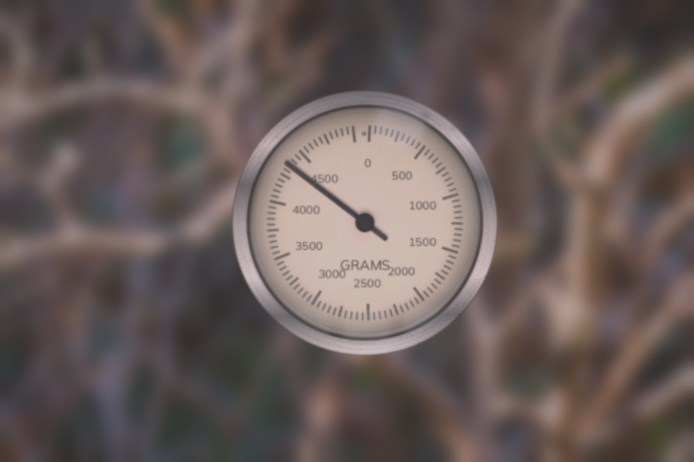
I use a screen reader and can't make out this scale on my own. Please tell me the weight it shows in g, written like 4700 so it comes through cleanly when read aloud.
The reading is 4350
